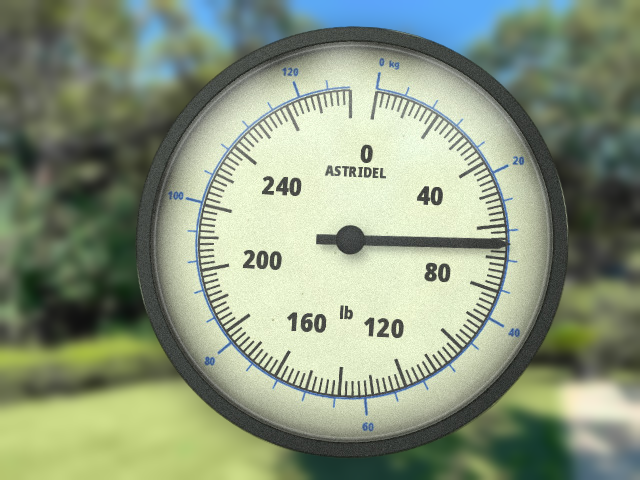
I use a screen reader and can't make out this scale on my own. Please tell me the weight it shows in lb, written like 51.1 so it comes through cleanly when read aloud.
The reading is 66
